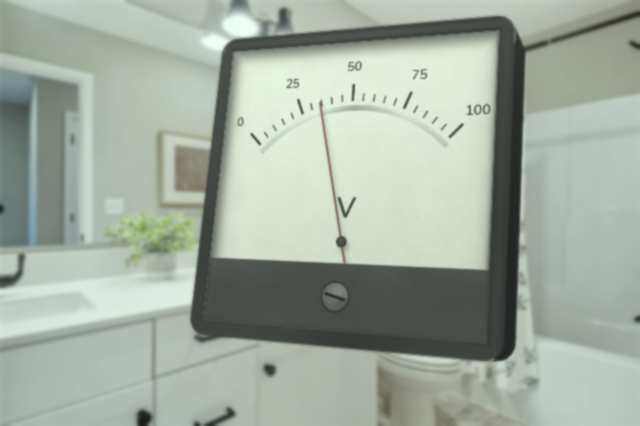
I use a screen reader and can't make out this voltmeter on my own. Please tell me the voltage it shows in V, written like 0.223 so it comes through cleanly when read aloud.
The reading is 35
